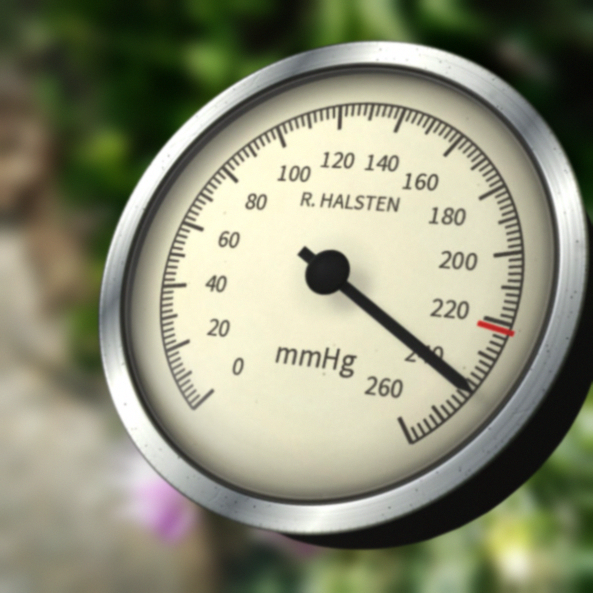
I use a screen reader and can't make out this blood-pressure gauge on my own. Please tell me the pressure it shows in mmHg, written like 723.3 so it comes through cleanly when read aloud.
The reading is 240
